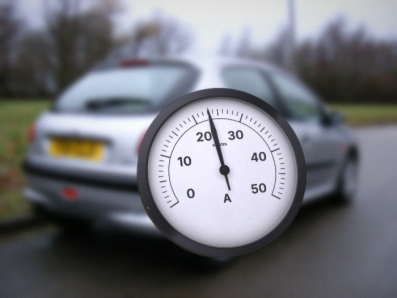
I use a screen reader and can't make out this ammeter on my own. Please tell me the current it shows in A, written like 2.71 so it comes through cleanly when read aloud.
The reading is 23
